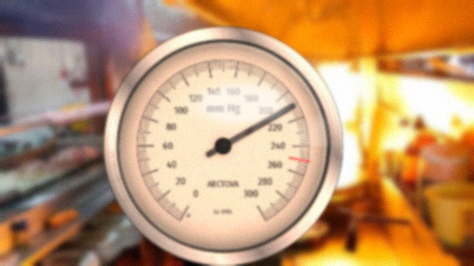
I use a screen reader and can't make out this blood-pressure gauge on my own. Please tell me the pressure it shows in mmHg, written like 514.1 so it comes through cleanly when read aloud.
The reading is 210
